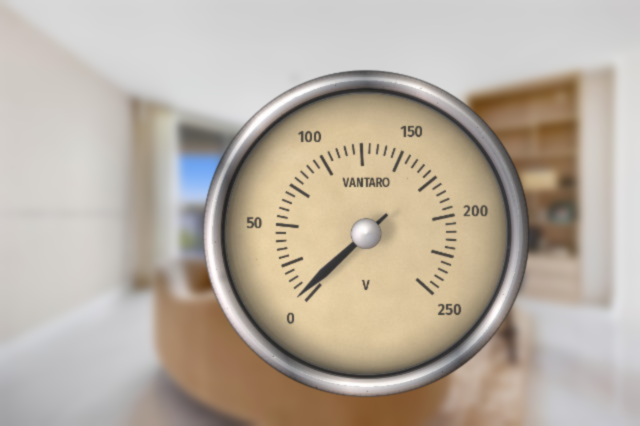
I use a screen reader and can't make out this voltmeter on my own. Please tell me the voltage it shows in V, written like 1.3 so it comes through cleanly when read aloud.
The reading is 5
